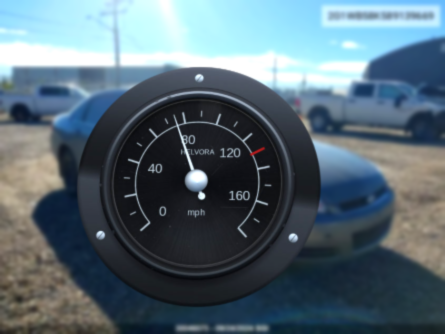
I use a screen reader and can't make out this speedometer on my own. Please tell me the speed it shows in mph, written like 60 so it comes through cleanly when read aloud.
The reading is 75
